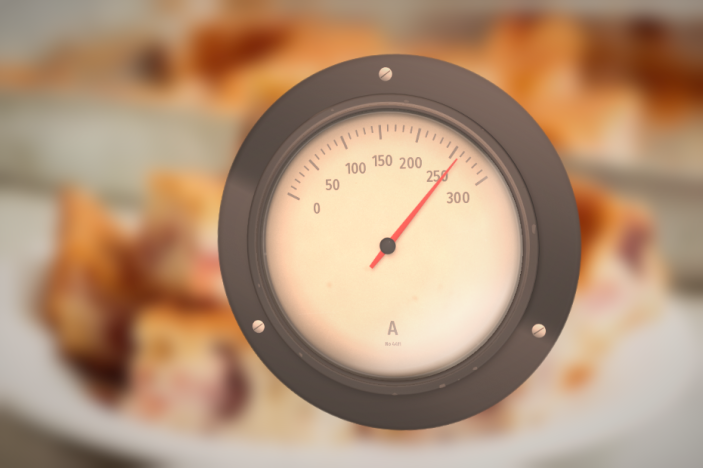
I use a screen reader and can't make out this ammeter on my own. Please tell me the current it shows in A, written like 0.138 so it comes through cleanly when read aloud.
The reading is 260
